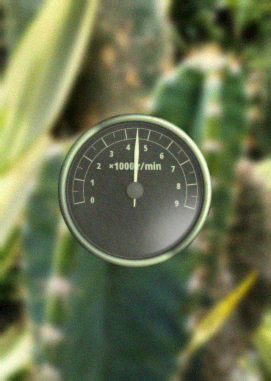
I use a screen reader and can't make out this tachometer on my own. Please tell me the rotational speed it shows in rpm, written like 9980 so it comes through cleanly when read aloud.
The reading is 4500
